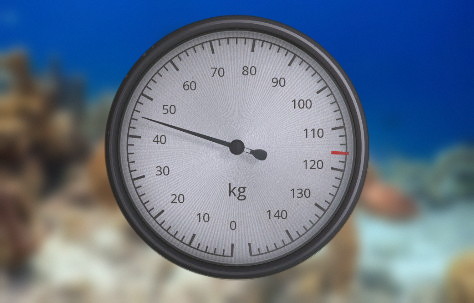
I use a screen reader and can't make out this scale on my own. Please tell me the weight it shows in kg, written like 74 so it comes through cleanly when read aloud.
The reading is 45
